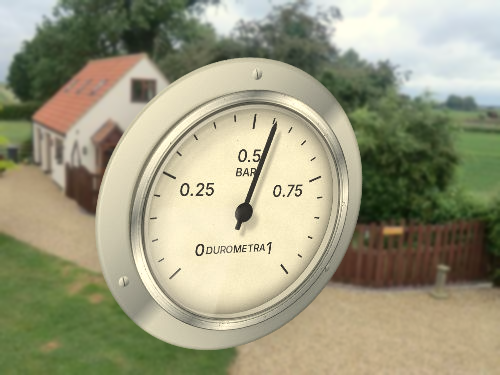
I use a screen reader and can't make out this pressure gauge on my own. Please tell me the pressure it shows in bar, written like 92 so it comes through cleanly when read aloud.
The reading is 0.55
